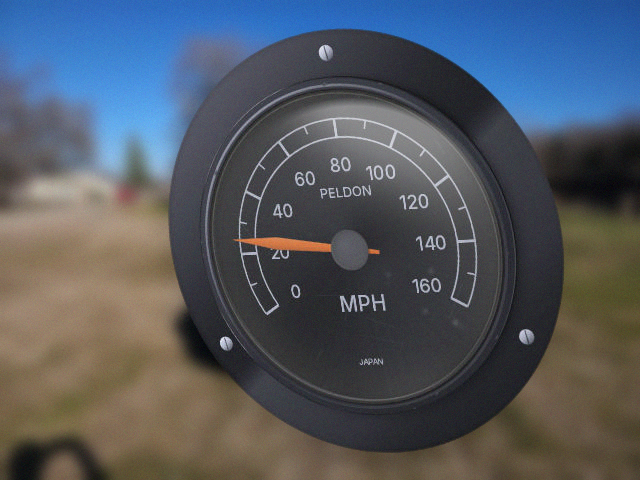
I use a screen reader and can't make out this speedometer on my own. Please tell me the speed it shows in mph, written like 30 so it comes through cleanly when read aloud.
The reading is 25
